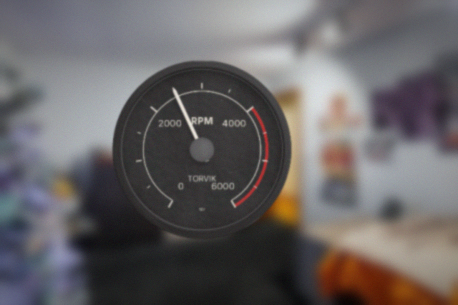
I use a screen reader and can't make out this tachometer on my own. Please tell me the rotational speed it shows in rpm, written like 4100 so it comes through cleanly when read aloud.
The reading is 2500
